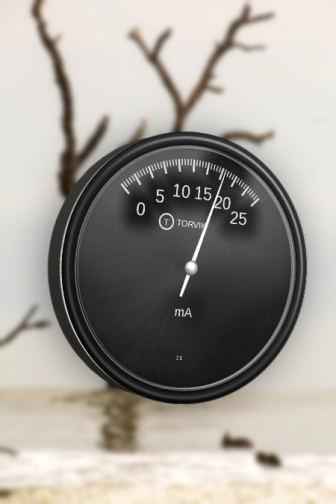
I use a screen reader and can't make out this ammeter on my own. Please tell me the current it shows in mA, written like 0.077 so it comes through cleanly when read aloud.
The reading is 17.5
